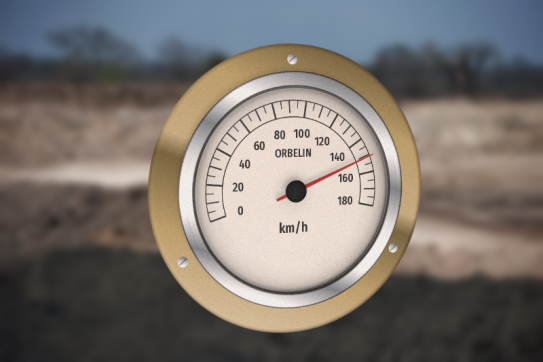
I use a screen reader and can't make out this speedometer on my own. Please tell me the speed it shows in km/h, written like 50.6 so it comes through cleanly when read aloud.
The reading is 150
